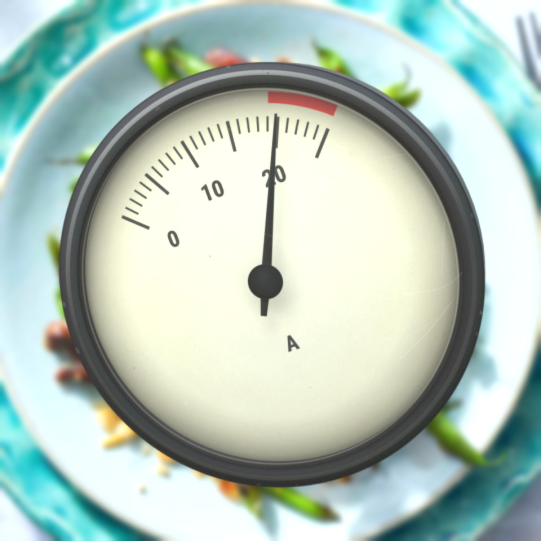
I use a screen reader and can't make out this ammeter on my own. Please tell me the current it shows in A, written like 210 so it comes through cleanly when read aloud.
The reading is 20
